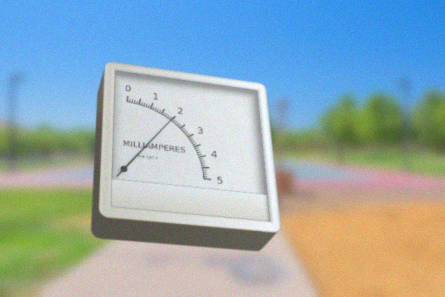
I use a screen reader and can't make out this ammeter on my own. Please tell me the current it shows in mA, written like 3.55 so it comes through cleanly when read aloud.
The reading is 2
